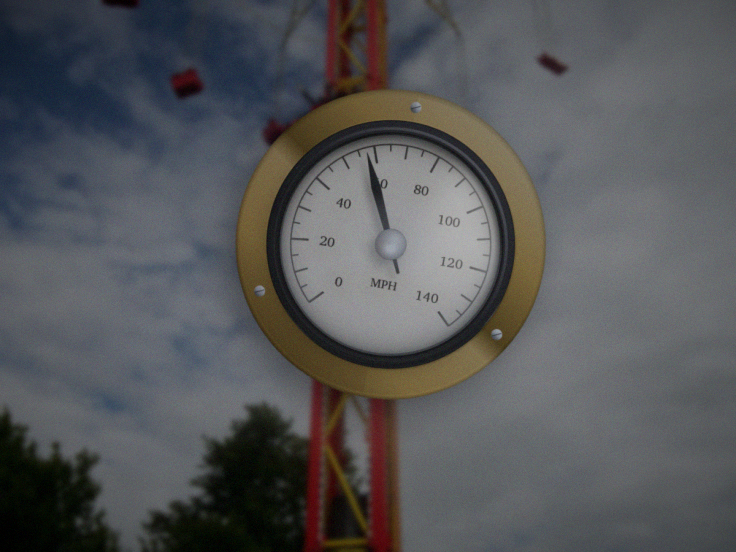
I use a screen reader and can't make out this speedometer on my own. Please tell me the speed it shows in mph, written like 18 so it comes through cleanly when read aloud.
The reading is 57.5
